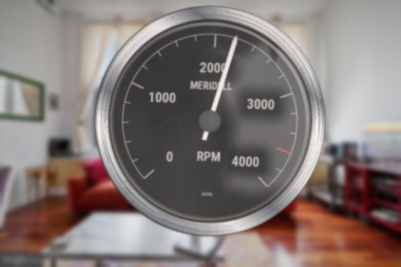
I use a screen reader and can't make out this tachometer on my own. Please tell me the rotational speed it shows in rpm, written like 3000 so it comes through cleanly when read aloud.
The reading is 2200
